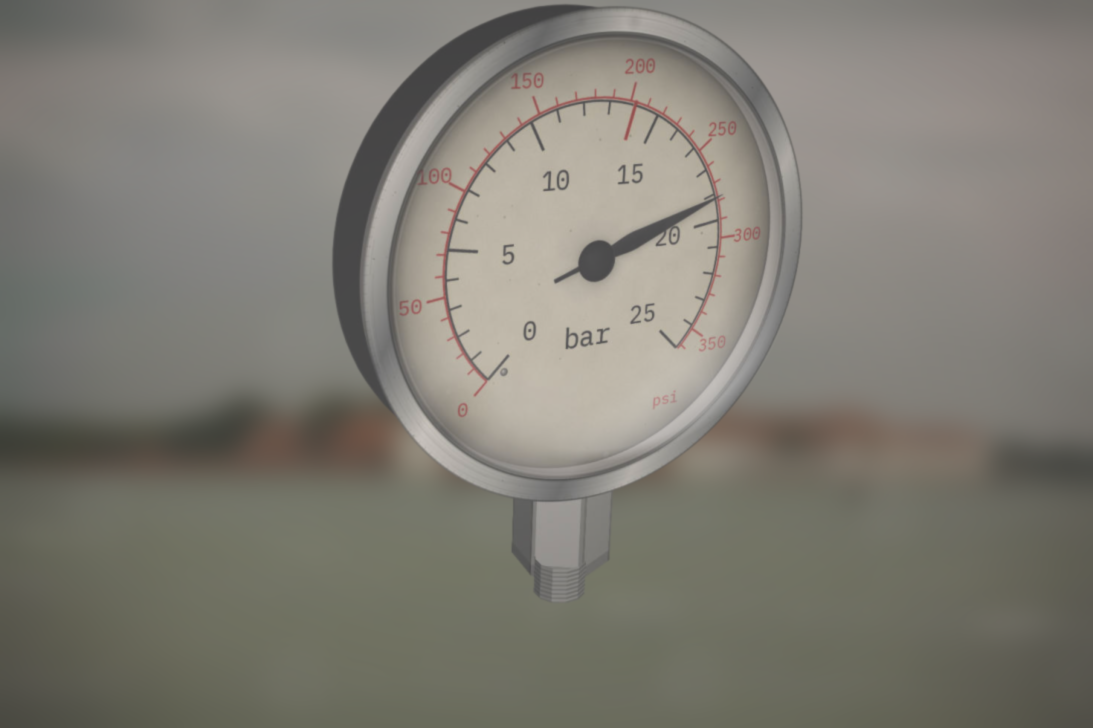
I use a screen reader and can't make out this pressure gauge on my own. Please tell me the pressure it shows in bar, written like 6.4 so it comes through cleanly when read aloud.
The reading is 19
